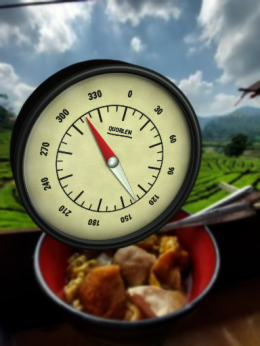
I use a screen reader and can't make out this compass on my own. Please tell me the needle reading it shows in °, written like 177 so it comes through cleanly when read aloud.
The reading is 315
